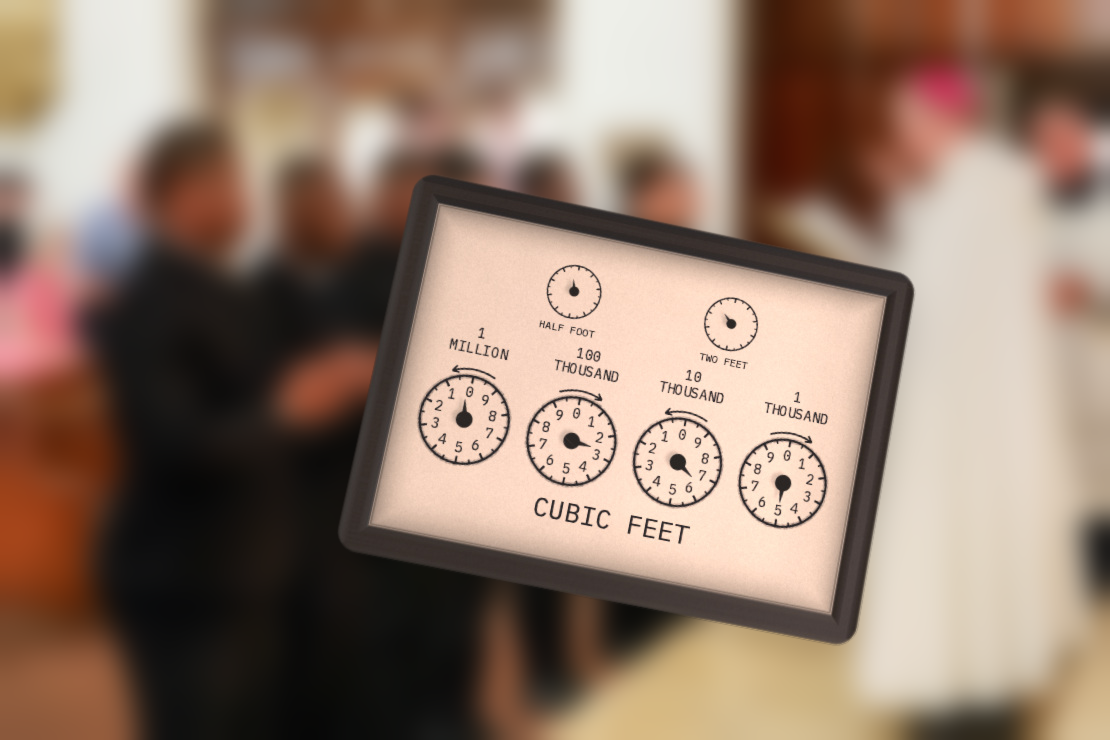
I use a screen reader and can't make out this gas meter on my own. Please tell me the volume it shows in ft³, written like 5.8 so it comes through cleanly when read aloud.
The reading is 26500
